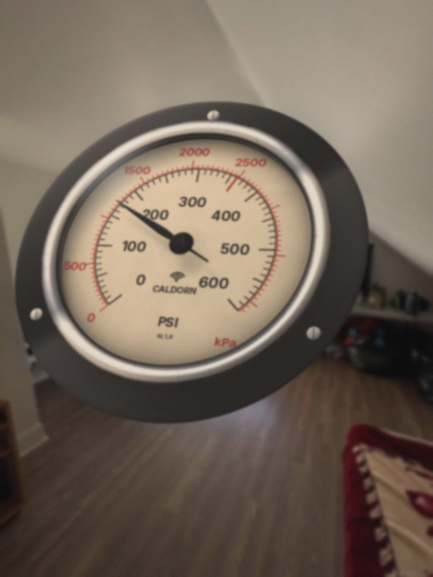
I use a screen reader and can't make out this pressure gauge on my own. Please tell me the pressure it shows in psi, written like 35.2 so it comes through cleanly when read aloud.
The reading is 170
